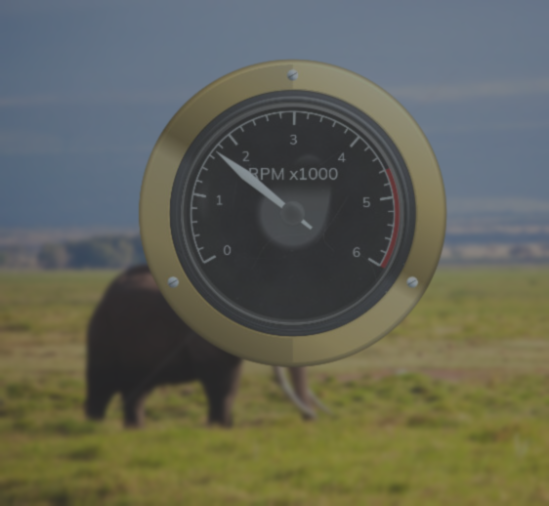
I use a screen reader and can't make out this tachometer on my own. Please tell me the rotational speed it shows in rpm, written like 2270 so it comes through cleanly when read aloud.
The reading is 1700
